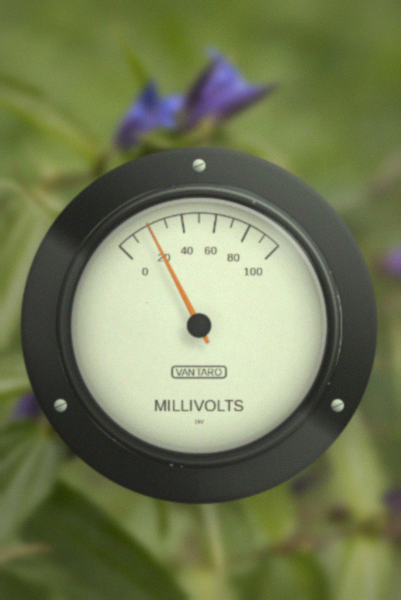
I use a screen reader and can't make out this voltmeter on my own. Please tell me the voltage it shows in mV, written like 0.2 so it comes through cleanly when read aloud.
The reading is 20
